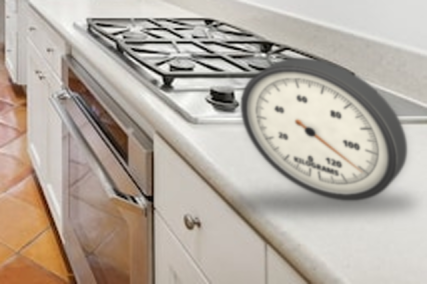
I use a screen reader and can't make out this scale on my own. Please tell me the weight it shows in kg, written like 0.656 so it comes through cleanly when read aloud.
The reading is 110
